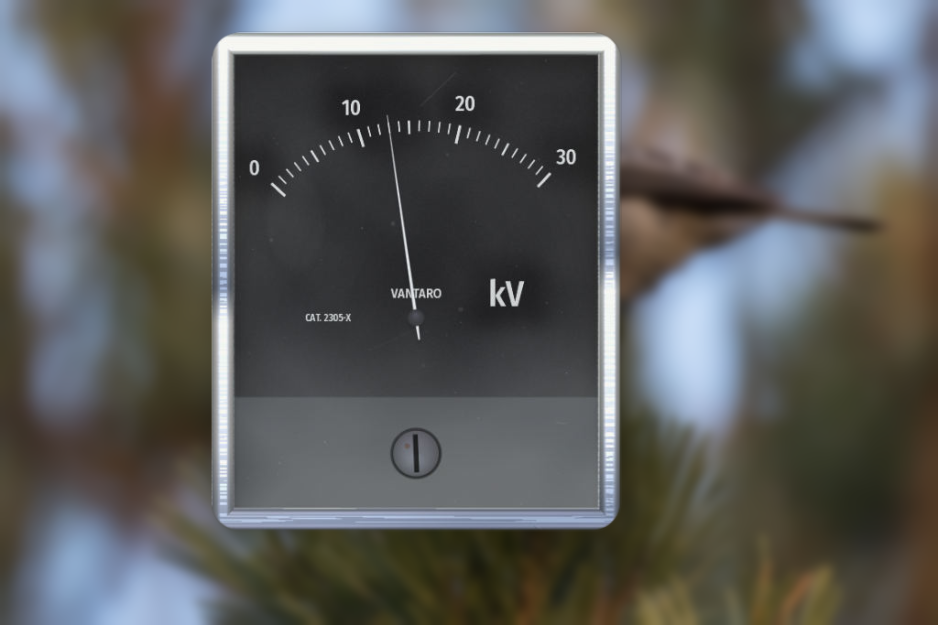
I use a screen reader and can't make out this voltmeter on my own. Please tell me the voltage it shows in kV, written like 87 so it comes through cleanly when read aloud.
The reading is 13
